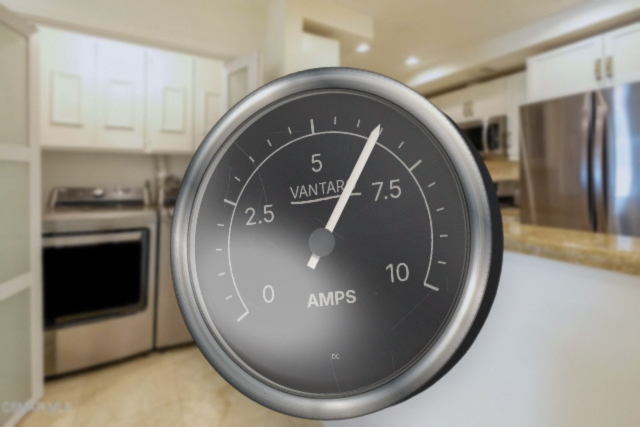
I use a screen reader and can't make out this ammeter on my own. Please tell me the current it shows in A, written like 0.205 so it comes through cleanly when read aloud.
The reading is 6.5
